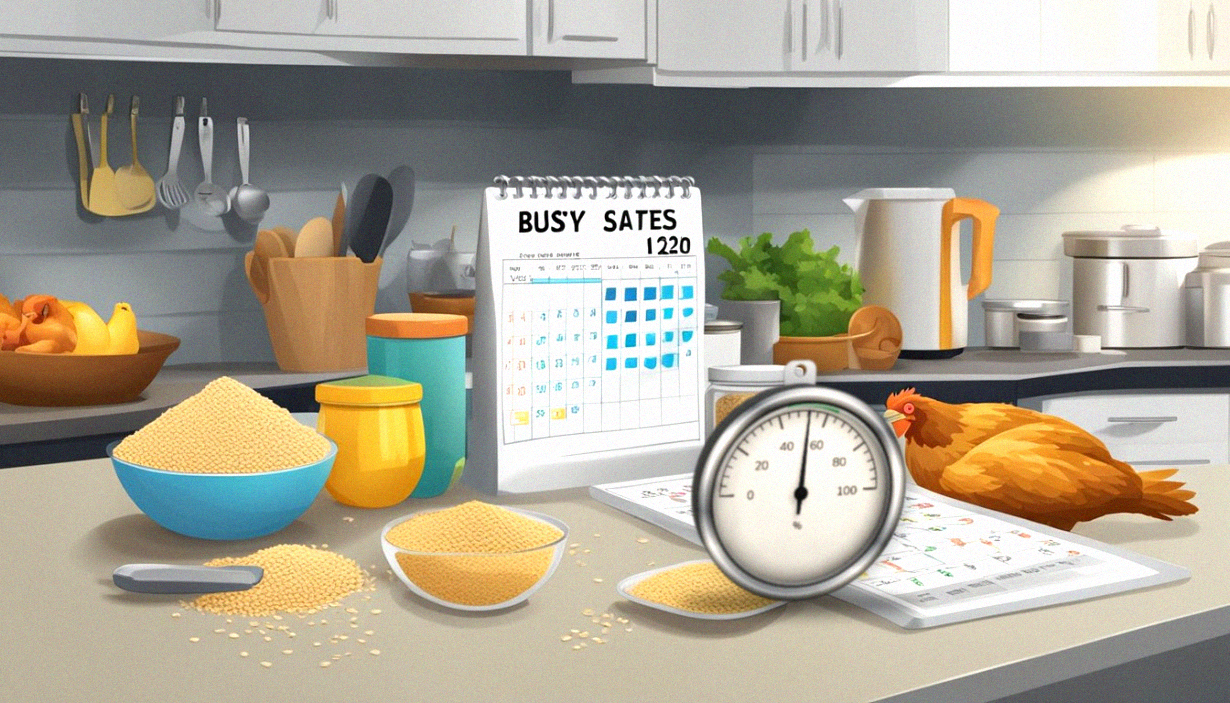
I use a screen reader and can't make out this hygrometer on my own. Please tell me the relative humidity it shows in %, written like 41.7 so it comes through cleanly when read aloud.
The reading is 52
